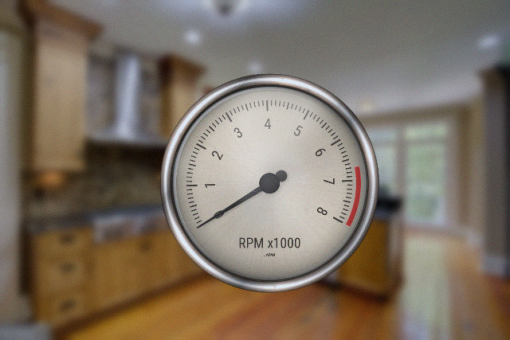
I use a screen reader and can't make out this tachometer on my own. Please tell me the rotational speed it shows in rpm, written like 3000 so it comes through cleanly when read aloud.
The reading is 0
